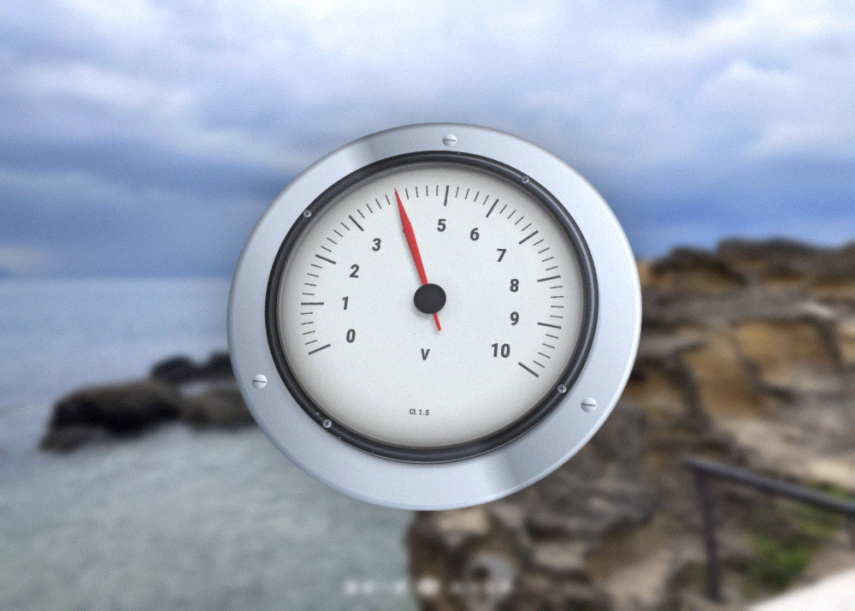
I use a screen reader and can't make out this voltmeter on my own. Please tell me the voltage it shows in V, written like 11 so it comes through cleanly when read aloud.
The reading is 4
